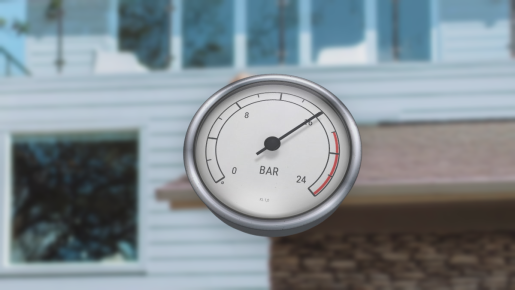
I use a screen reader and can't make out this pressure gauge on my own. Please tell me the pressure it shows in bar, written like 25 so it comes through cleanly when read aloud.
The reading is 16
